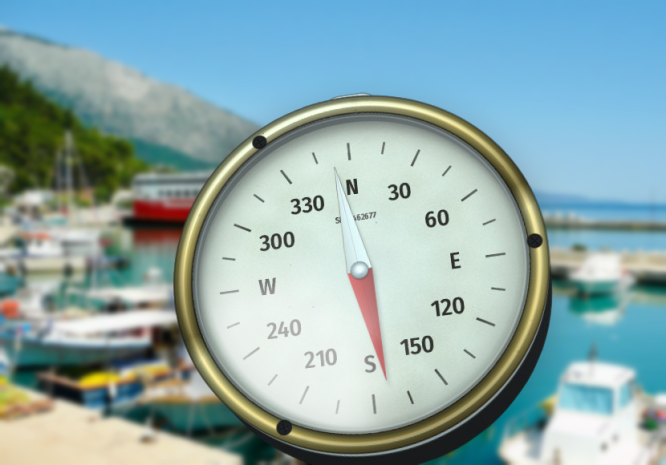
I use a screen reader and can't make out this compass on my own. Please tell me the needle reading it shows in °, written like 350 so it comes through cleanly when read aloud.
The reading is 172.5
